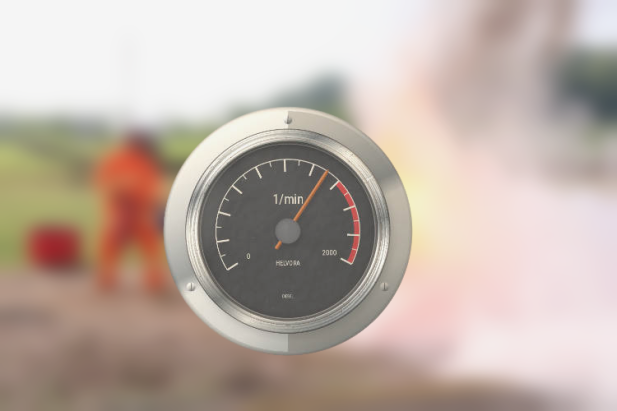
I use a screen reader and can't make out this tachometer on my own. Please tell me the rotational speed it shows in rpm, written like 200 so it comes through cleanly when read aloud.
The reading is 1300
